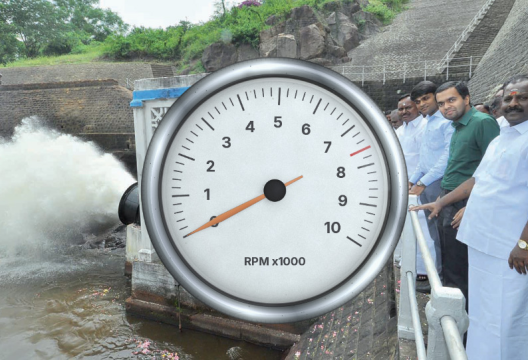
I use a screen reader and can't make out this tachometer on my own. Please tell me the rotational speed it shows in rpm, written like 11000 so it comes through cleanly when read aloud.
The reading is 0
